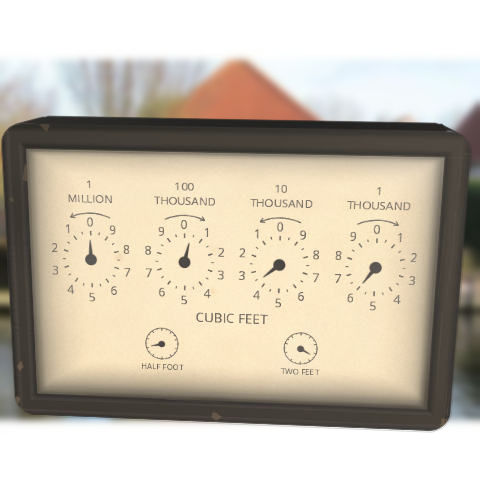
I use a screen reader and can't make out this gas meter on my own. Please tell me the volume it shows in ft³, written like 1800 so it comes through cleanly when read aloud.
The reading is 3600
